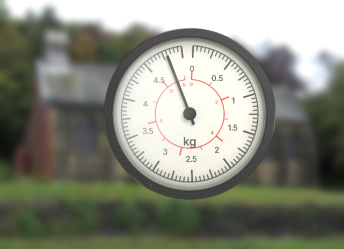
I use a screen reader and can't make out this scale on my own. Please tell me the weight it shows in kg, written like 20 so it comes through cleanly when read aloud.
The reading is 4.8
